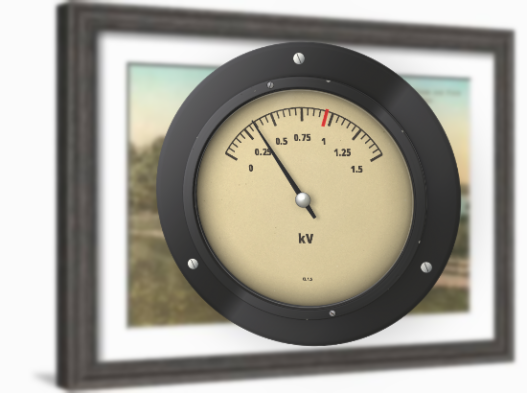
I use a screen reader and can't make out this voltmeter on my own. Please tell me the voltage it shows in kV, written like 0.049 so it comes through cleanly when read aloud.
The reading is 0.35
